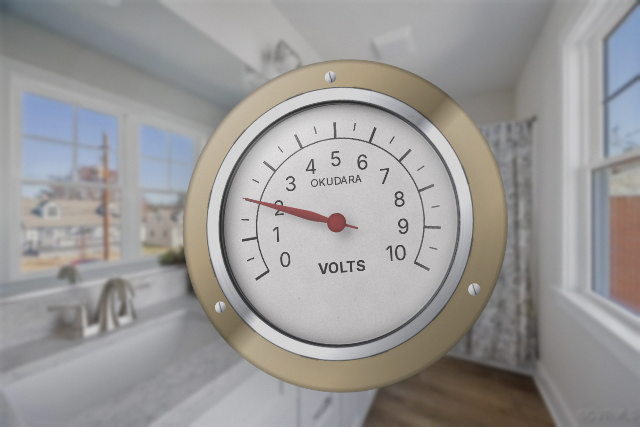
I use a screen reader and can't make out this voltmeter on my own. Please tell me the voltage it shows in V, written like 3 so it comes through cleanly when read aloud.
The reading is 2
